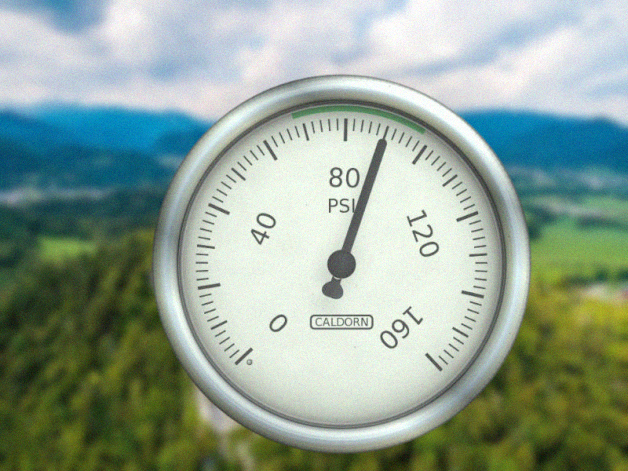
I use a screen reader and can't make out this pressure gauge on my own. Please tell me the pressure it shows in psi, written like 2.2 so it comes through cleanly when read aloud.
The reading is 90
